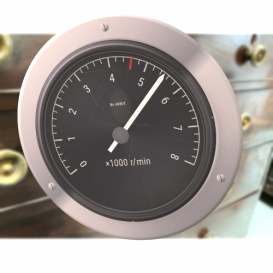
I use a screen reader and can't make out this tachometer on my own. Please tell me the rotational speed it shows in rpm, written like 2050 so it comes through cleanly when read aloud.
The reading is 5500
